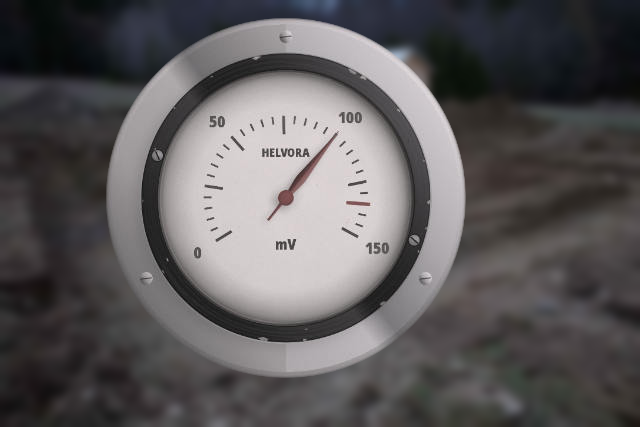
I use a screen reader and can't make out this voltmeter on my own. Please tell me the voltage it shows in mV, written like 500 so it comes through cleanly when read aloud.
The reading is 100
